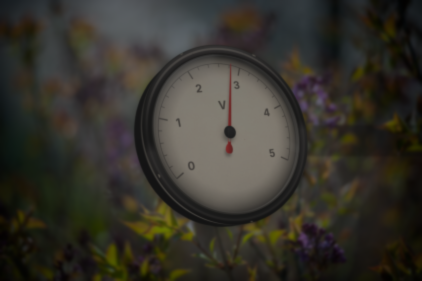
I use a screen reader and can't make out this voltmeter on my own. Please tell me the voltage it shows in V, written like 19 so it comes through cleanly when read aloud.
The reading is 2.8
